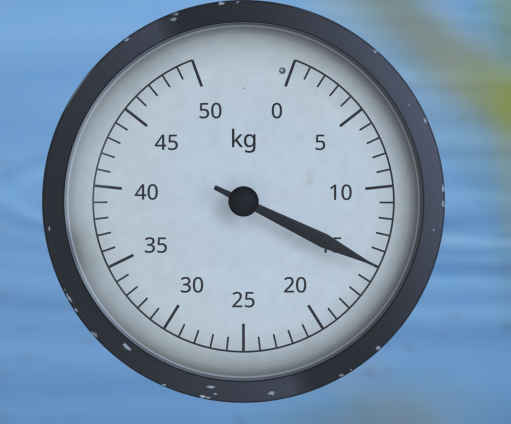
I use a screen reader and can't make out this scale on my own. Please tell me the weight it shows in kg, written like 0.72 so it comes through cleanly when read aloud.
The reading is 15
